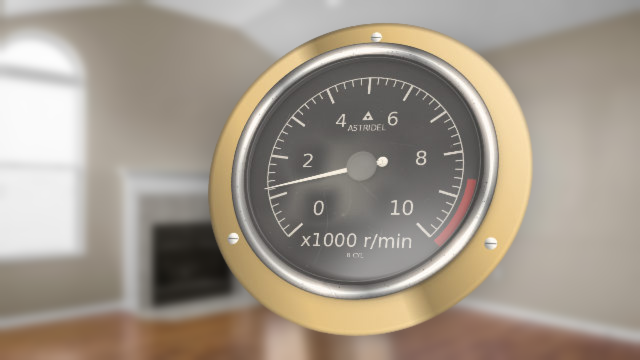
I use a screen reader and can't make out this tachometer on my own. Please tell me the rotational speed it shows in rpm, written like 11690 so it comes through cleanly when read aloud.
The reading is 1200
